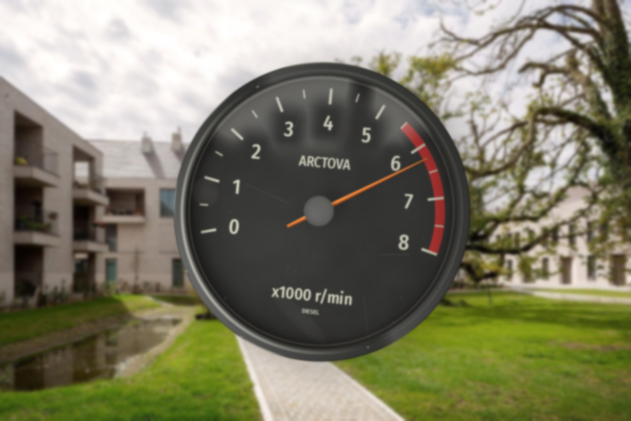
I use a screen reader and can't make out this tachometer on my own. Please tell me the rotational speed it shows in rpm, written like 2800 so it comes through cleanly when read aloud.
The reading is 6250
